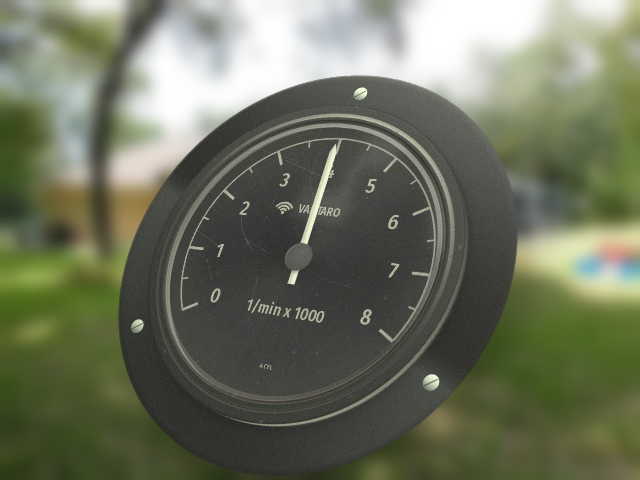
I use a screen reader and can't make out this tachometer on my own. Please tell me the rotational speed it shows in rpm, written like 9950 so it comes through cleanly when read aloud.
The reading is 4000
